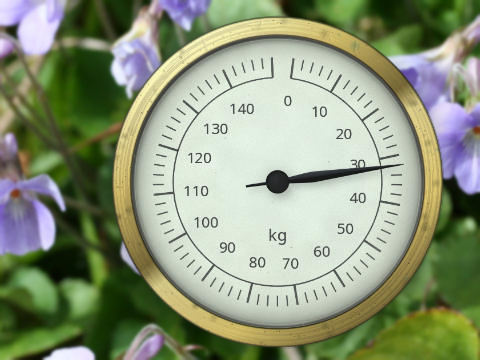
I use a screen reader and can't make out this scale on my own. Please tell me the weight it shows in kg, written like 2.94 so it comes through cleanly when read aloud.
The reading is 32
